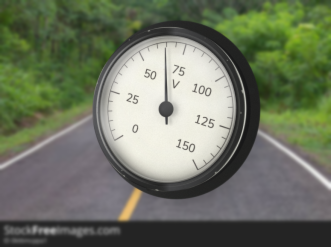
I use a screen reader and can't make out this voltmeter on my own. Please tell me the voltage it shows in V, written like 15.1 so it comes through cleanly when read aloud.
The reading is 65
